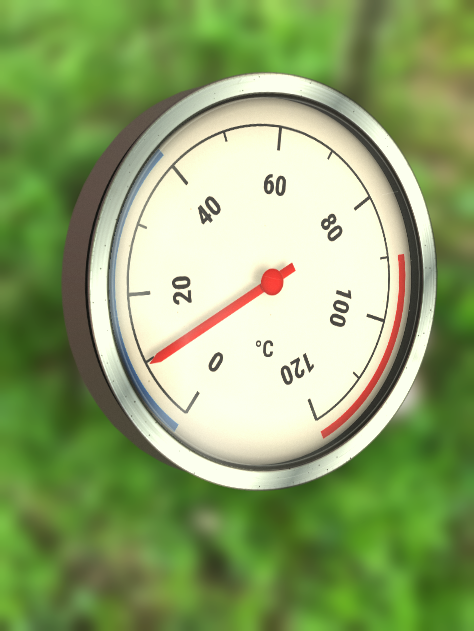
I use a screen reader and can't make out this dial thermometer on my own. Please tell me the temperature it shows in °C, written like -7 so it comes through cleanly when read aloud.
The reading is 10
